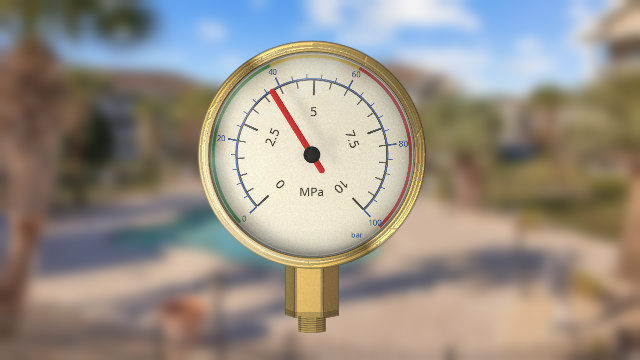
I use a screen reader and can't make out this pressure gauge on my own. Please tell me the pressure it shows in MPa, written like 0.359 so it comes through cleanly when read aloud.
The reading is 3.75
